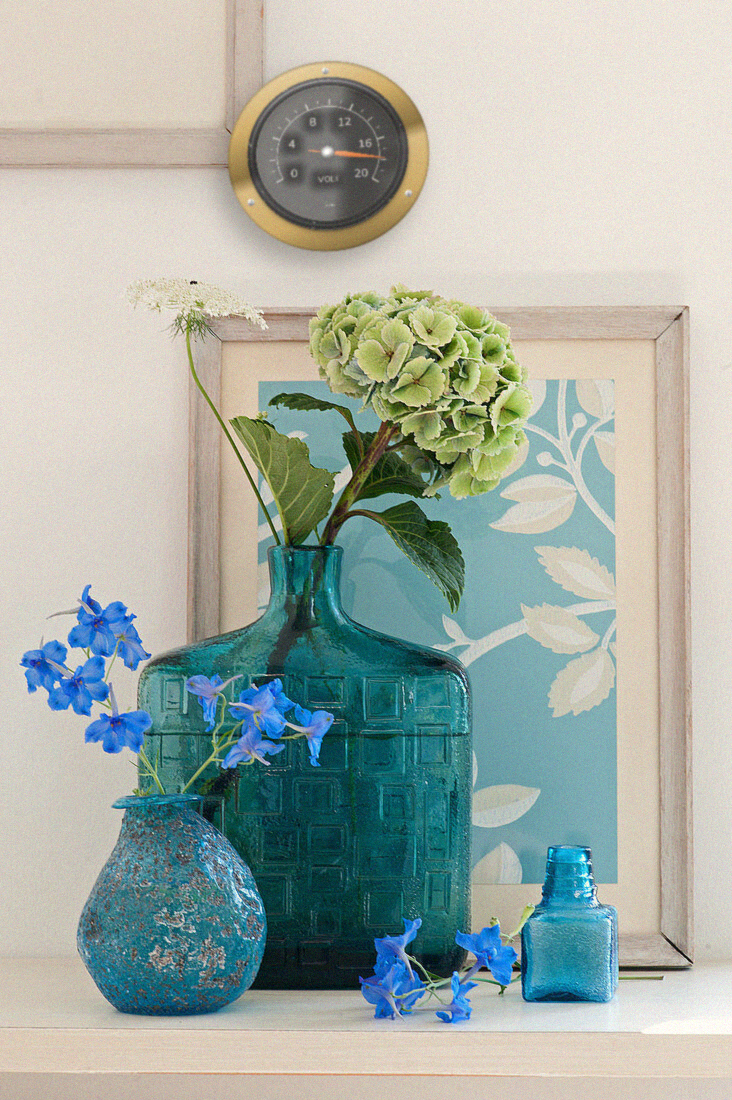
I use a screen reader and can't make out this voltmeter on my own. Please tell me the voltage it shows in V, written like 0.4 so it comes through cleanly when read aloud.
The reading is 18
